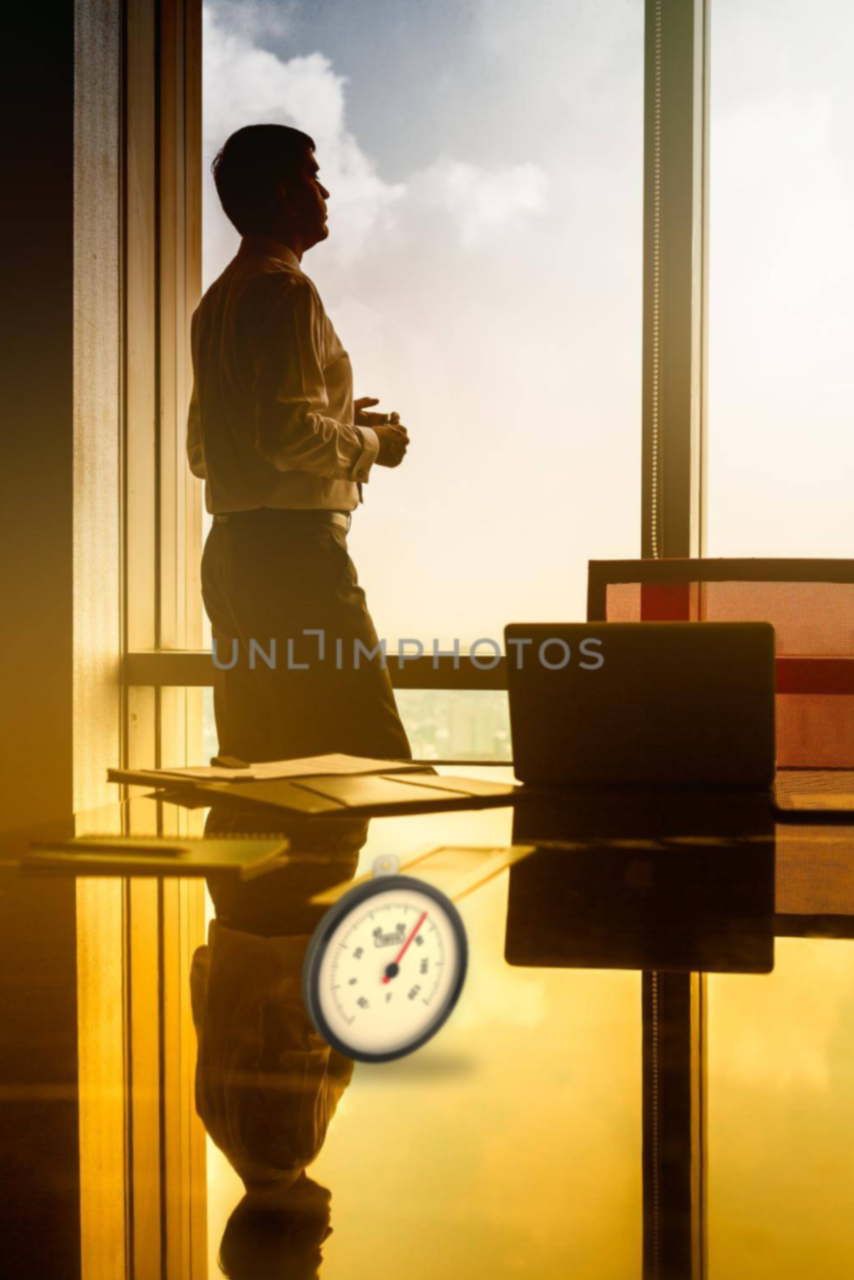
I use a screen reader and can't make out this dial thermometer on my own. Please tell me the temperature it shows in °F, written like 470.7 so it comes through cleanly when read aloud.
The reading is 70
